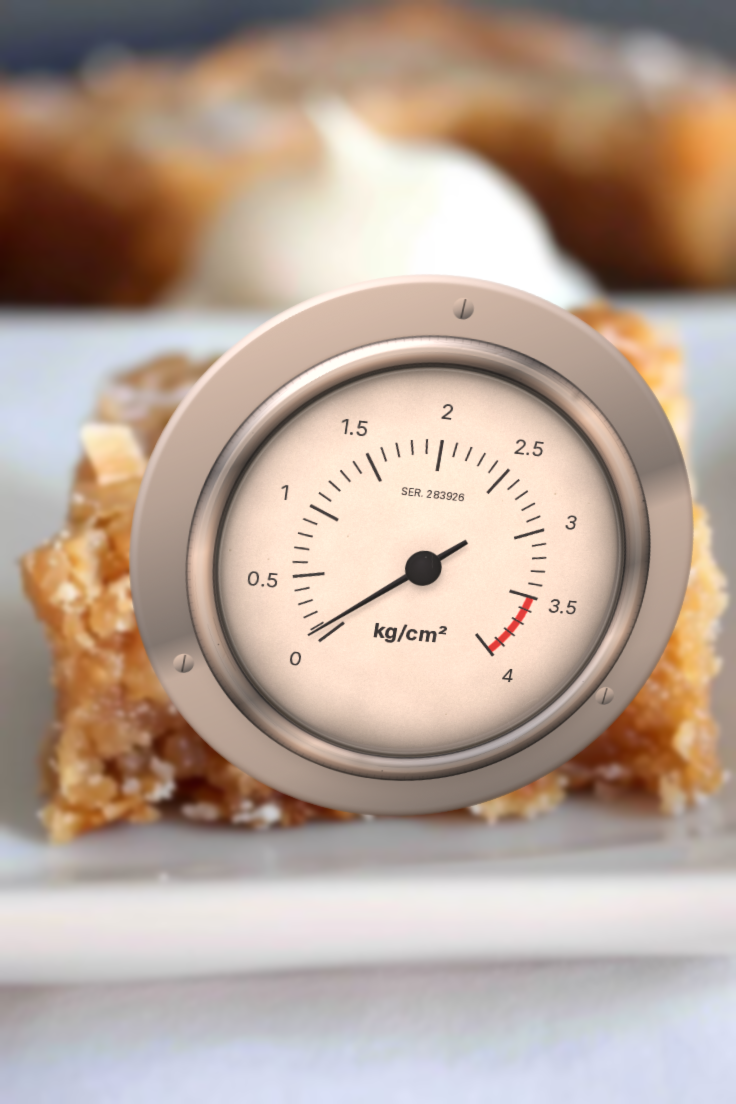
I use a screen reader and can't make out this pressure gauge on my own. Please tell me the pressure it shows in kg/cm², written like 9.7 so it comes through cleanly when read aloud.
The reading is 0.1
